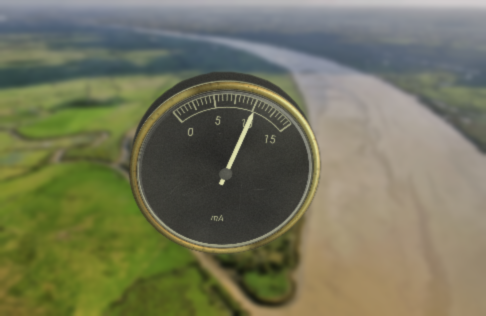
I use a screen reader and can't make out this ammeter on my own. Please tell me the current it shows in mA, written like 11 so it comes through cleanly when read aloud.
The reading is 10
